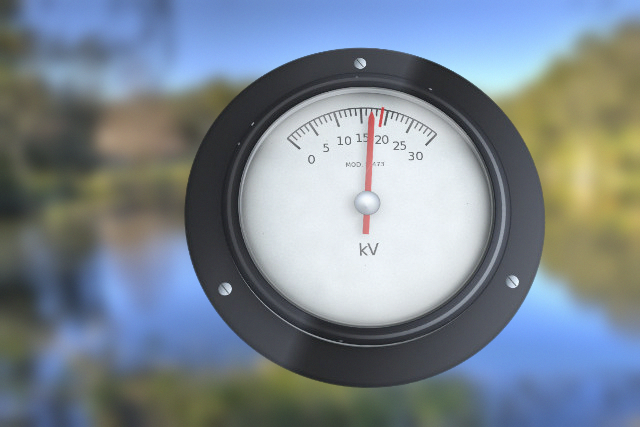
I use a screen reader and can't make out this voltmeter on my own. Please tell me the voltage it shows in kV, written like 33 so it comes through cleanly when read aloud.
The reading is 17
